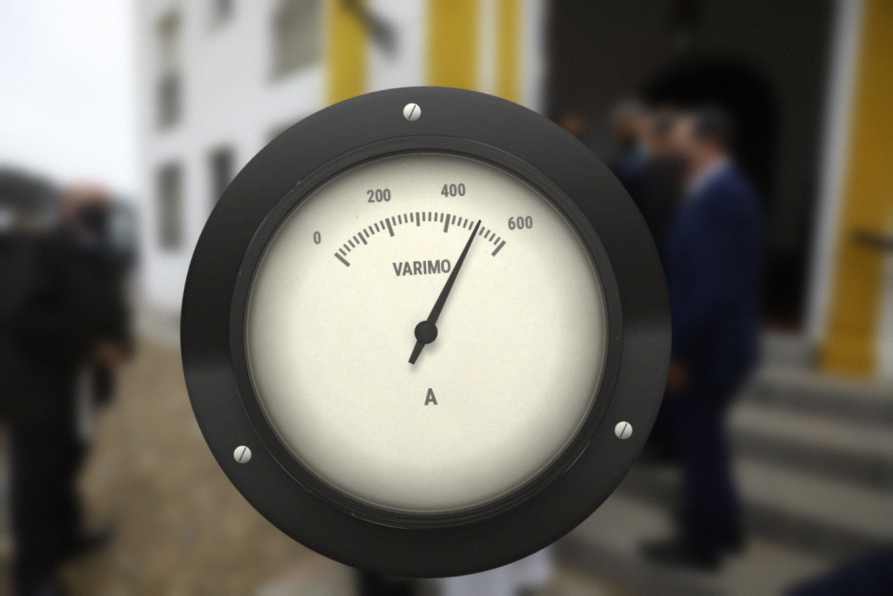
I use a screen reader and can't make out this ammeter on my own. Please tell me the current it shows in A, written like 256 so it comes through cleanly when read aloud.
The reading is 500
